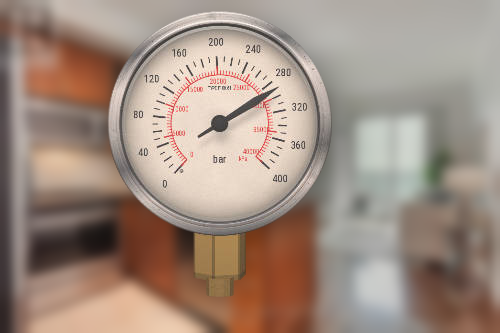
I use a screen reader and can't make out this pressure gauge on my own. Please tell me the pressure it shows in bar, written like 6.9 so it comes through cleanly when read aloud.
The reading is 290
